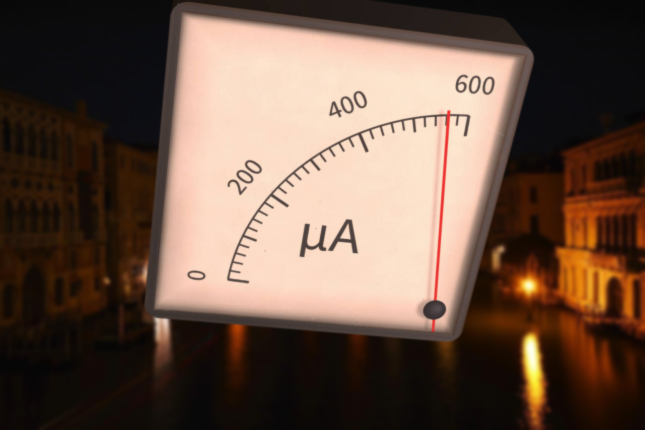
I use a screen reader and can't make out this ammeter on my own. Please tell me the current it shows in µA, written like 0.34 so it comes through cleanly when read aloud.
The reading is 560
